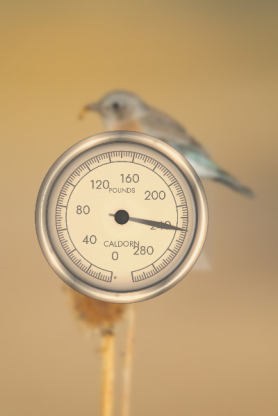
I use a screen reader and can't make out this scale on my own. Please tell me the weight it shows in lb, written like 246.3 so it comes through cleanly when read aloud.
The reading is 240
